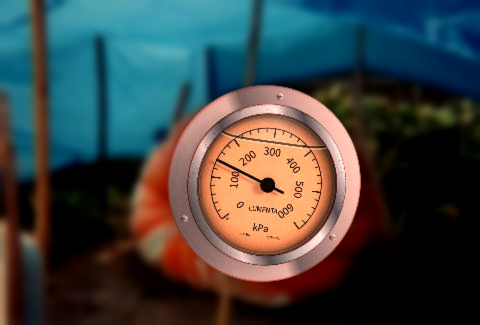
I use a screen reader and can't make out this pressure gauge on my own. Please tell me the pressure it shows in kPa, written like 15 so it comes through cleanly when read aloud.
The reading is 140
